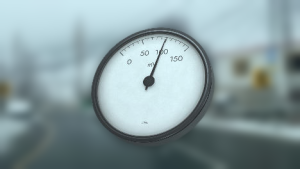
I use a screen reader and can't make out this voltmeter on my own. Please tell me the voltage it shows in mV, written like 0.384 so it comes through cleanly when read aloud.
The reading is 100
